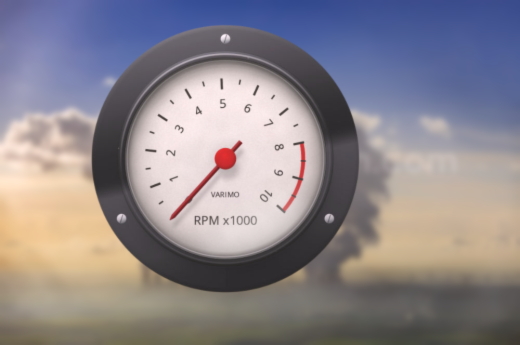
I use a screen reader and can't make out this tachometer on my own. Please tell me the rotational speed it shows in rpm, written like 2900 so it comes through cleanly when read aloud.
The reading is 0
